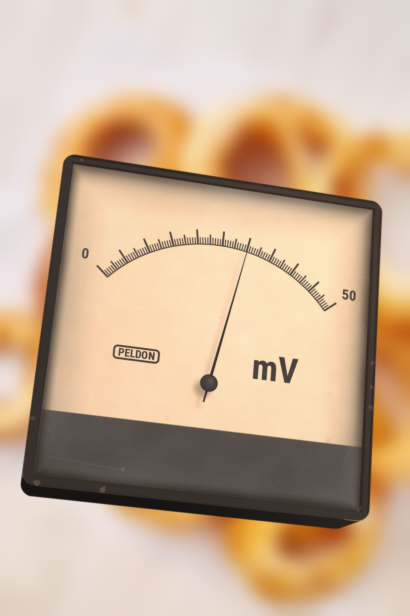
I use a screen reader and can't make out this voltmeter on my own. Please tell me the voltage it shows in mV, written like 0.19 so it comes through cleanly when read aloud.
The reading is 30
